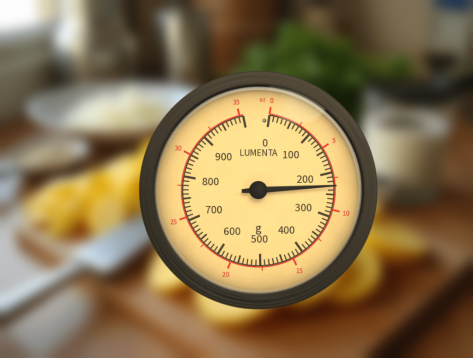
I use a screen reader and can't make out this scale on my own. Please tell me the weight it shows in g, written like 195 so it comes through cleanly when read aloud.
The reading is 230
